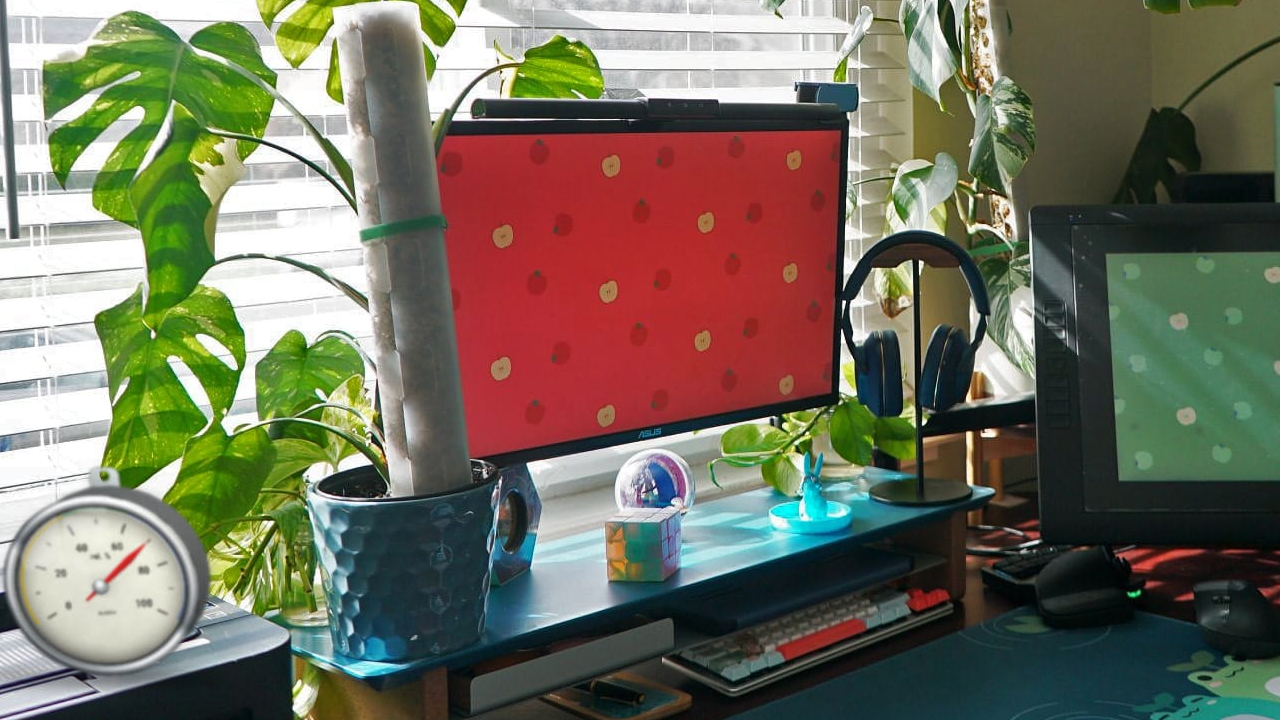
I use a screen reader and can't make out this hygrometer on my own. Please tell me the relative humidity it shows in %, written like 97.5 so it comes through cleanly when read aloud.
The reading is 70
